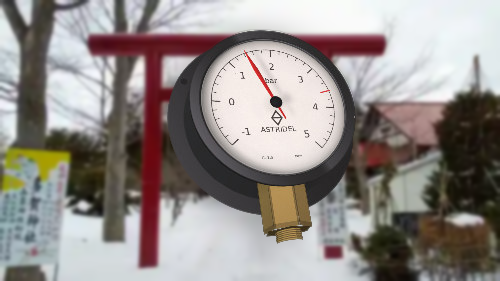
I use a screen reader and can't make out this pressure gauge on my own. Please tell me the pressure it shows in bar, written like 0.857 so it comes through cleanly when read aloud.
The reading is 1.4
